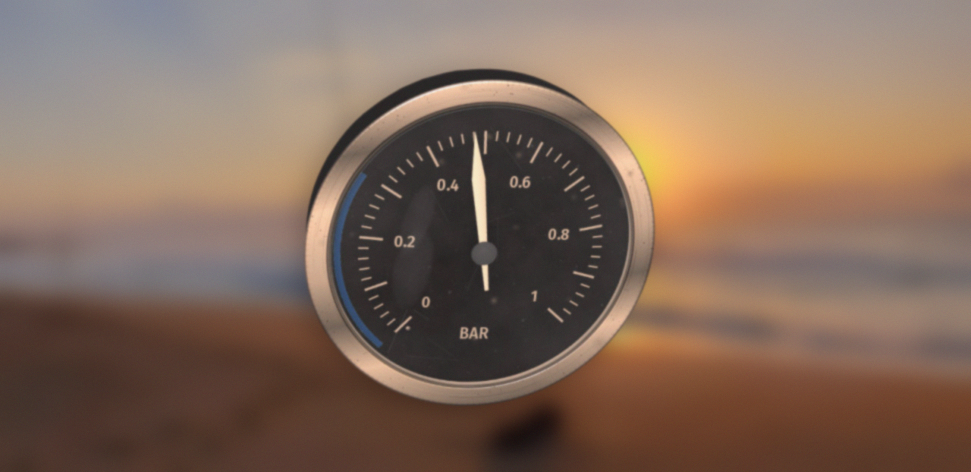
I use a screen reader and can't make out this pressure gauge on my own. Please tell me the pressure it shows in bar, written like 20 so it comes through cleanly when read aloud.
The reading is 0.48
